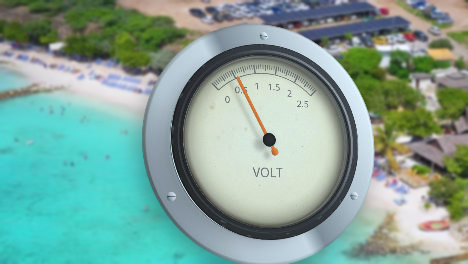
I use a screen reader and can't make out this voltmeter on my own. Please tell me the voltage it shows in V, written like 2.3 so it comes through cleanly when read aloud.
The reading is 0.5
